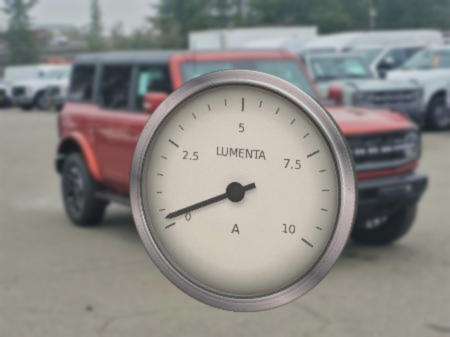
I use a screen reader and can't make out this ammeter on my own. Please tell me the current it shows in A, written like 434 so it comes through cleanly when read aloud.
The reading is 0.25
